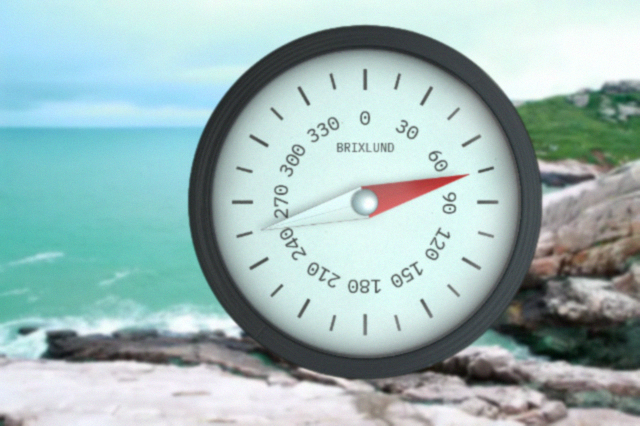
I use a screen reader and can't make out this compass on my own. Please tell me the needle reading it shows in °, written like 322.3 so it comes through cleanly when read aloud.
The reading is 75
